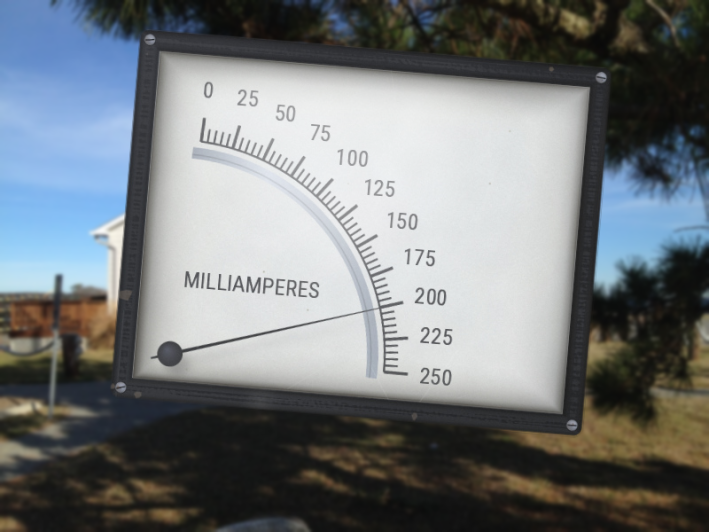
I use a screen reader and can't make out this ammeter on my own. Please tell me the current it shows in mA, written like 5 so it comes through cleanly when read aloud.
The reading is 200
